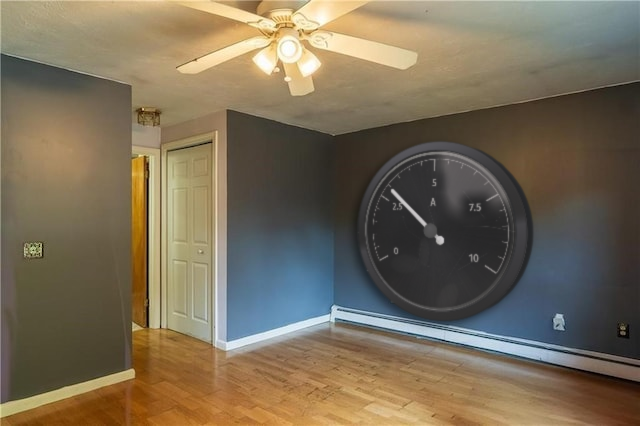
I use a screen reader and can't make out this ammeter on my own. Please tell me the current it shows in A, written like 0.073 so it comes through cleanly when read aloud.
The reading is 3
